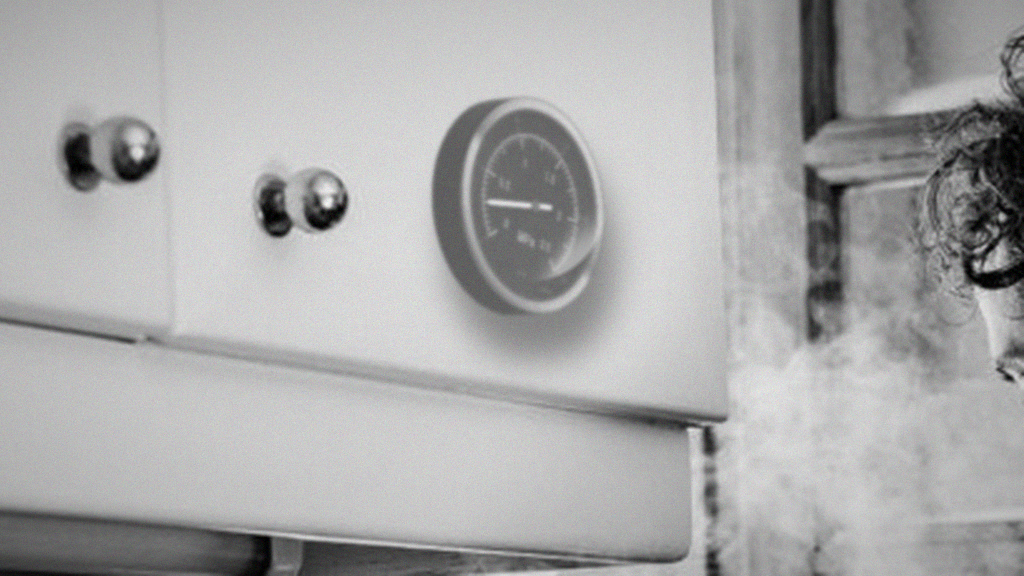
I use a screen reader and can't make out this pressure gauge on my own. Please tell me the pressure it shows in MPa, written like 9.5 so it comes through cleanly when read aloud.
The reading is 0.25
